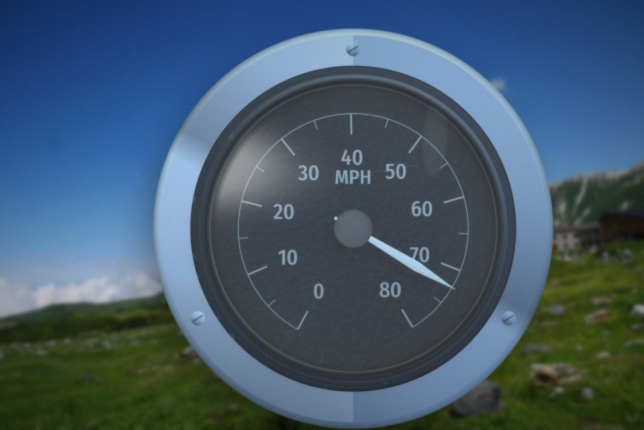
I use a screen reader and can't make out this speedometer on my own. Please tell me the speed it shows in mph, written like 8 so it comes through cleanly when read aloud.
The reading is 72.5
